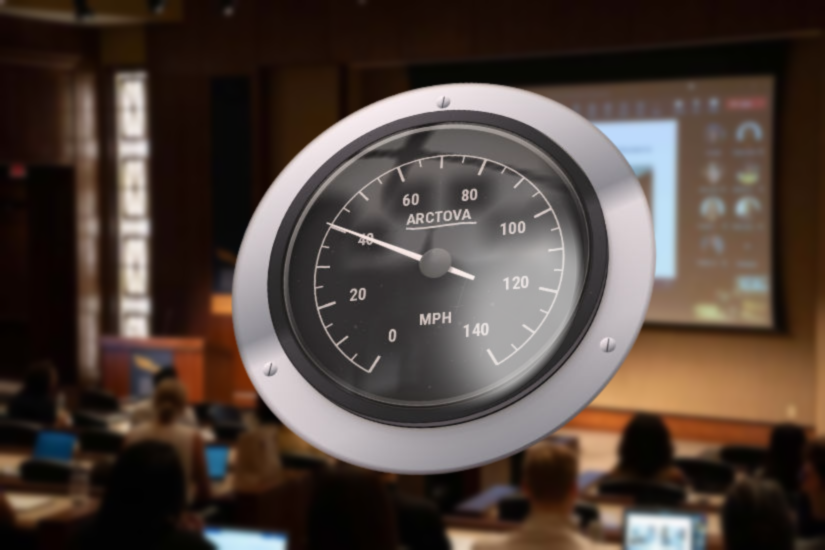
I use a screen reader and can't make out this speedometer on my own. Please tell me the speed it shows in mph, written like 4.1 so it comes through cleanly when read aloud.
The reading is 40
